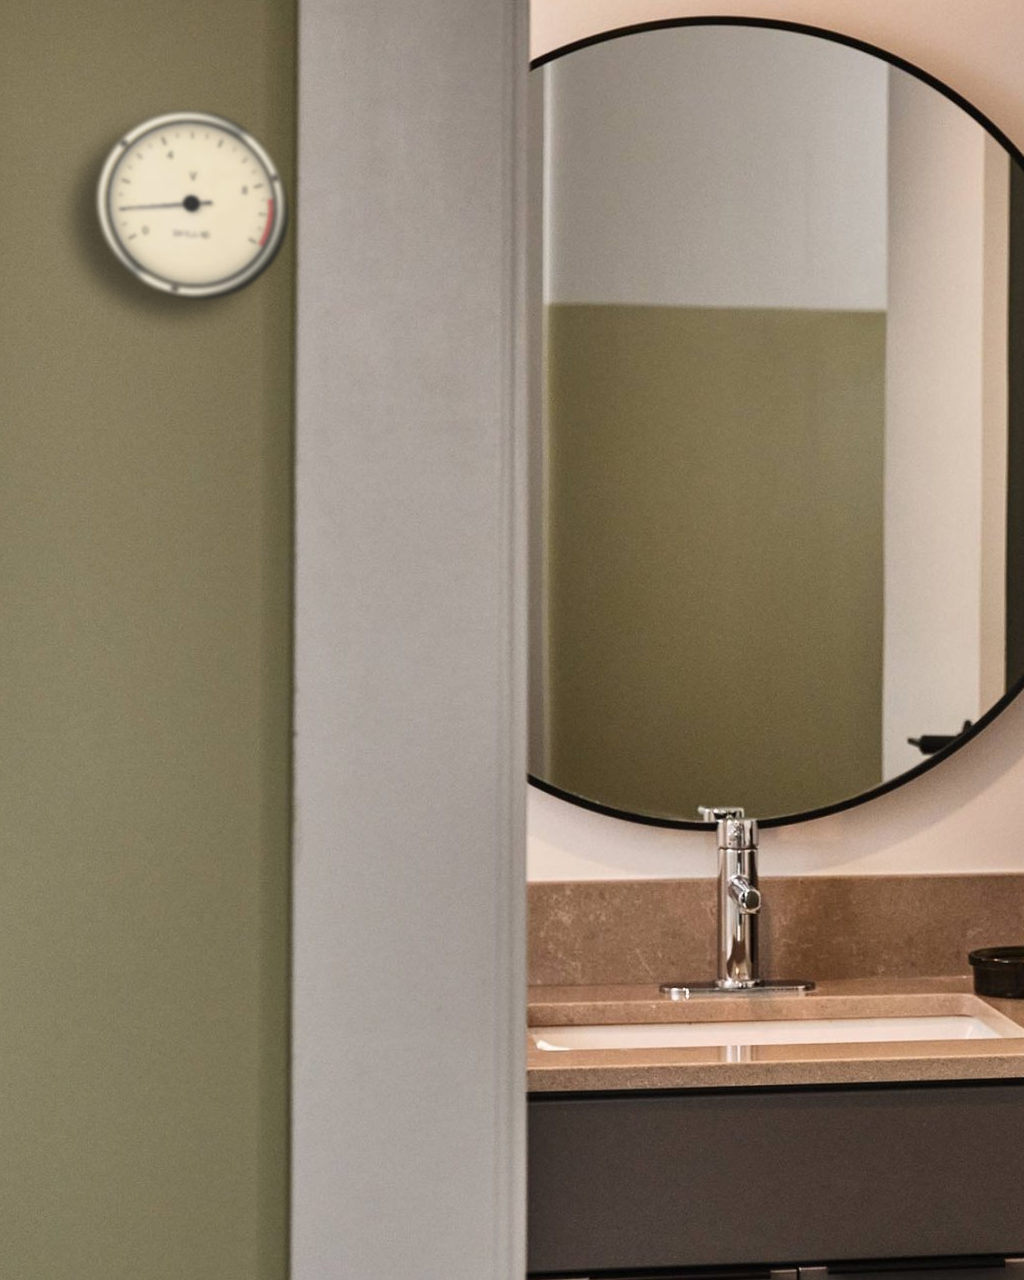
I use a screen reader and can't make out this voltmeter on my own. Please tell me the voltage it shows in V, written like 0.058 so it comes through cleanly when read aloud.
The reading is 1
